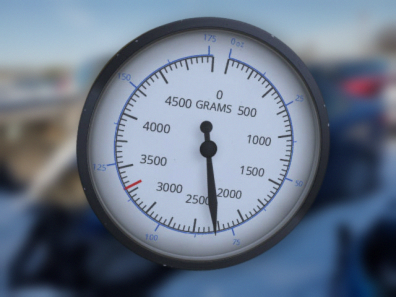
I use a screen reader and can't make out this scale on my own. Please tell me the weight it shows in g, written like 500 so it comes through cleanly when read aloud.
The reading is 2300
